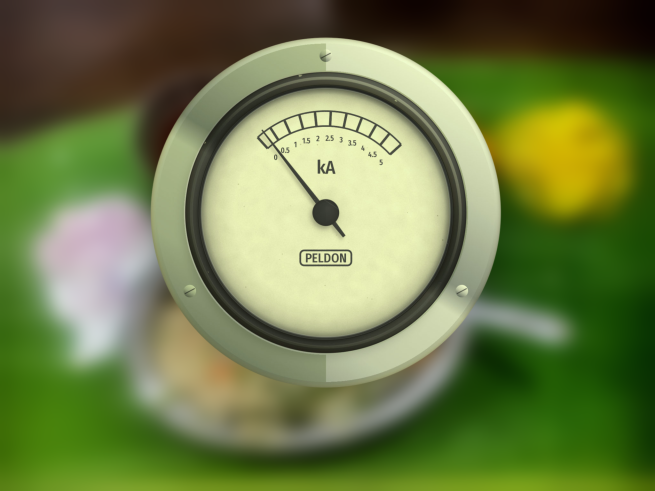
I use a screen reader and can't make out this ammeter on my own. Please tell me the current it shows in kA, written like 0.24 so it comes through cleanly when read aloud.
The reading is 0.25
